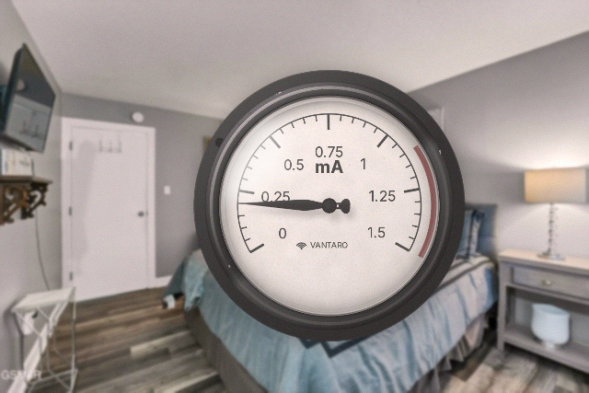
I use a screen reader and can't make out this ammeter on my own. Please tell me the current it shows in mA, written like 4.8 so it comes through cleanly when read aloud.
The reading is 0.2
